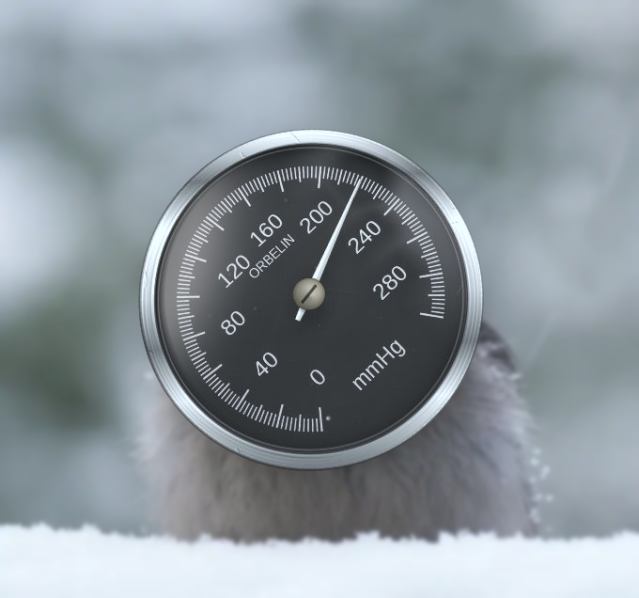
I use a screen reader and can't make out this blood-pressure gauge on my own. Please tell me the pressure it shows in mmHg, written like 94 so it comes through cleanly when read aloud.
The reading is 220
